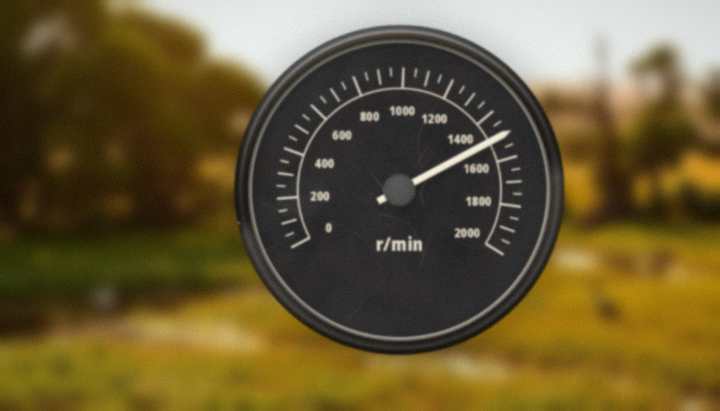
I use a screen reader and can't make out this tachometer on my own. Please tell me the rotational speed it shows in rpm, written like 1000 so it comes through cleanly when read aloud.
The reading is 1500
